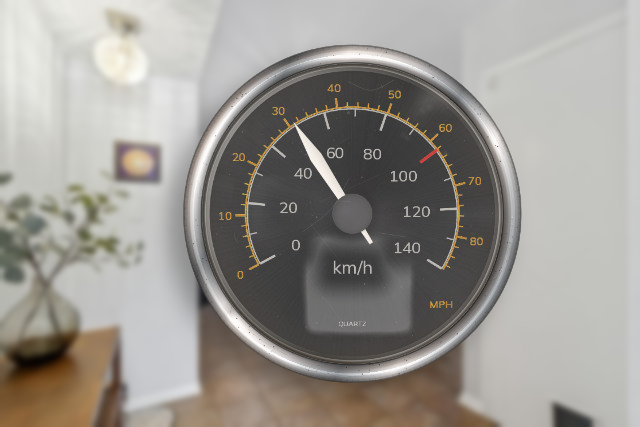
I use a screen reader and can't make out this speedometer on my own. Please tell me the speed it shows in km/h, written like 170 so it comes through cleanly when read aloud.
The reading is 50
